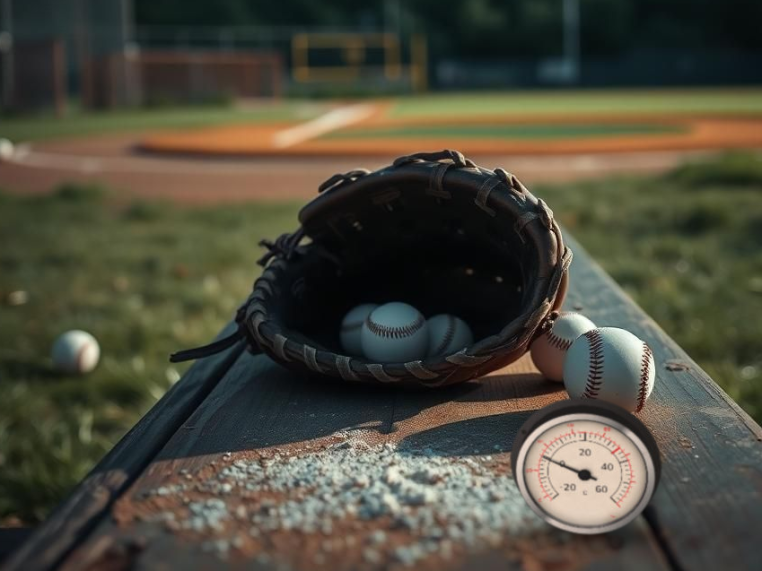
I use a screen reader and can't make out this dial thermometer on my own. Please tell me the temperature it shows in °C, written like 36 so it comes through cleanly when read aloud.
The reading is 0
